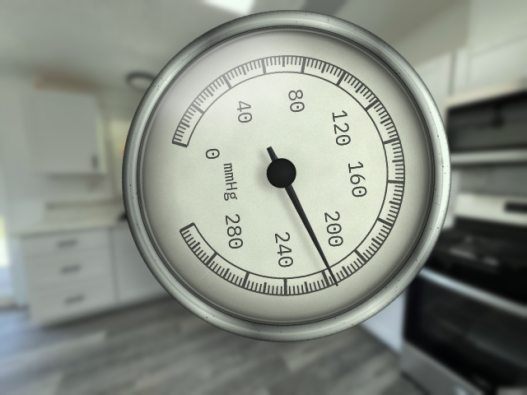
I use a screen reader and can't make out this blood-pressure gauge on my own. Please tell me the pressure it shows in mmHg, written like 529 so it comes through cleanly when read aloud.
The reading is 216
